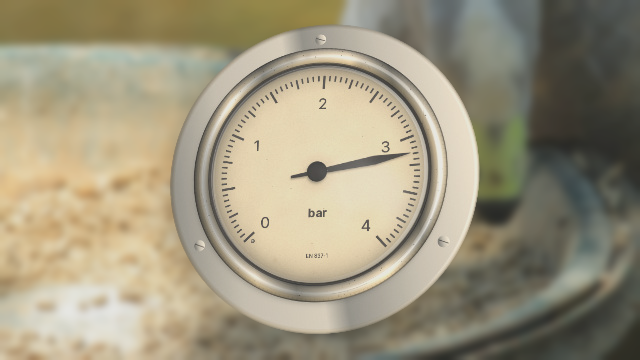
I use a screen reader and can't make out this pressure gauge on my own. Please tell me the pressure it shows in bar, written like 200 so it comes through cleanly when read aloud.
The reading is 3.15
